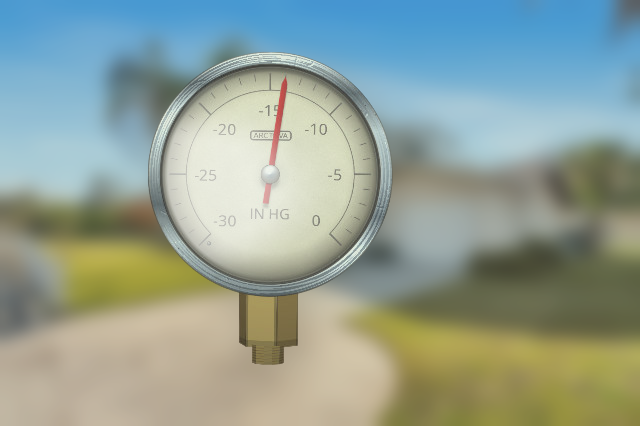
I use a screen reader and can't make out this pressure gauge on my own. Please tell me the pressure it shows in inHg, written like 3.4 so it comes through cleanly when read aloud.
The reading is -14
